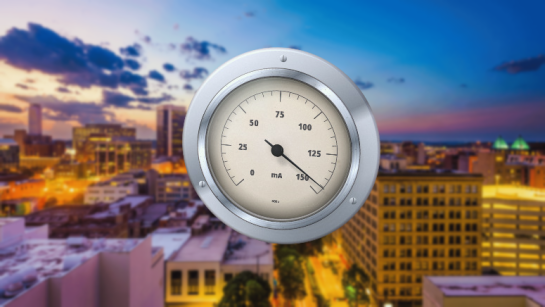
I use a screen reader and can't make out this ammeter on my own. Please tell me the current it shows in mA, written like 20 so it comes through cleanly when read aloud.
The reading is 145
